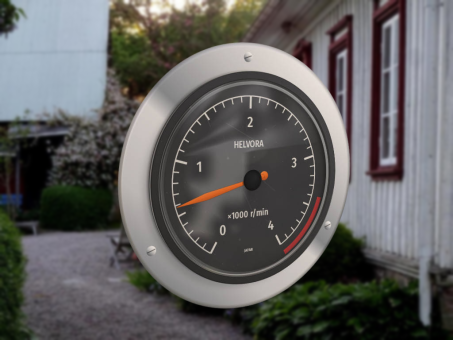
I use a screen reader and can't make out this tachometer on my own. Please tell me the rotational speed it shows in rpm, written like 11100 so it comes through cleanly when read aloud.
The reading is 600
